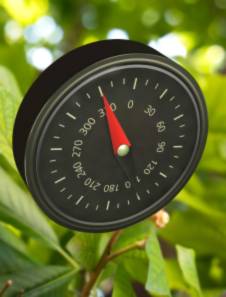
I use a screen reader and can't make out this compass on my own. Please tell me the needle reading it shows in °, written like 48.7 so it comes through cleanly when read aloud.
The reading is 330
